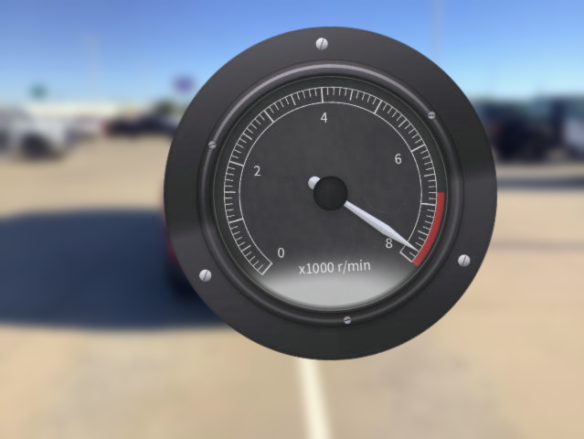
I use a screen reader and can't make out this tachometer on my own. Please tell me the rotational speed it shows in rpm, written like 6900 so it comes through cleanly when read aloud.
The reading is 7800
